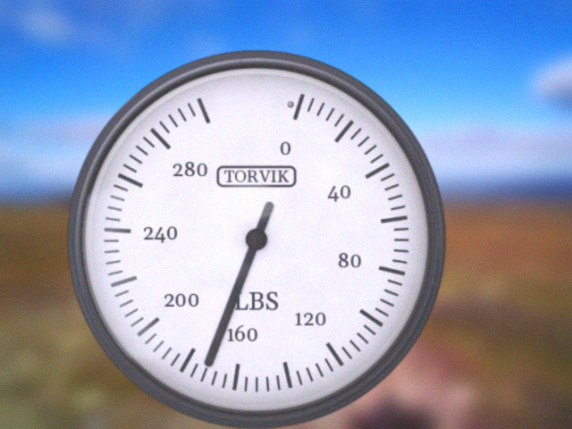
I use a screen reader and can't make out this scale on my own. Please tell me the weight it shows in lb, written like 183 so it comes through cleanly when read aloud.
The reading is 172
